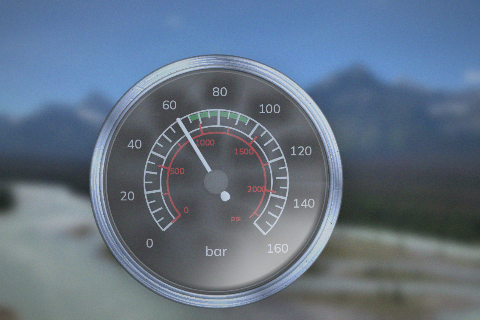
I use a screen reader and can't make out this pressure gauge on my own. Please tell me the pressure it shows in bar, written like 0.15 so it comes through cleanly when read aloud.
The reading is 60
